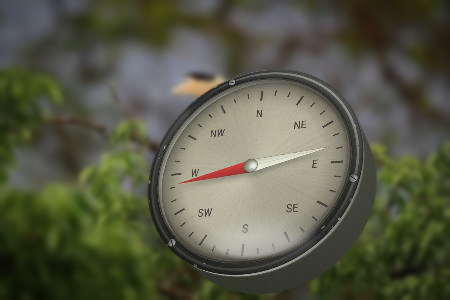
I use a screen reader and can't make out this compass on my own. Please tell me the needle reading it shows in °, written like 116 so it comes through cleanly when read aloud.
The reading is 260
